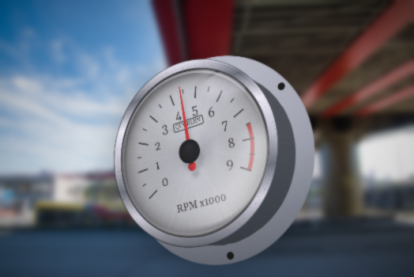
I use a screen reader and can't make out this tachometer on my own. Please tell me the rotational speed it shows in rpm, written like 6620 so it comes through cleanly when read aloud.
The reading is 4500
